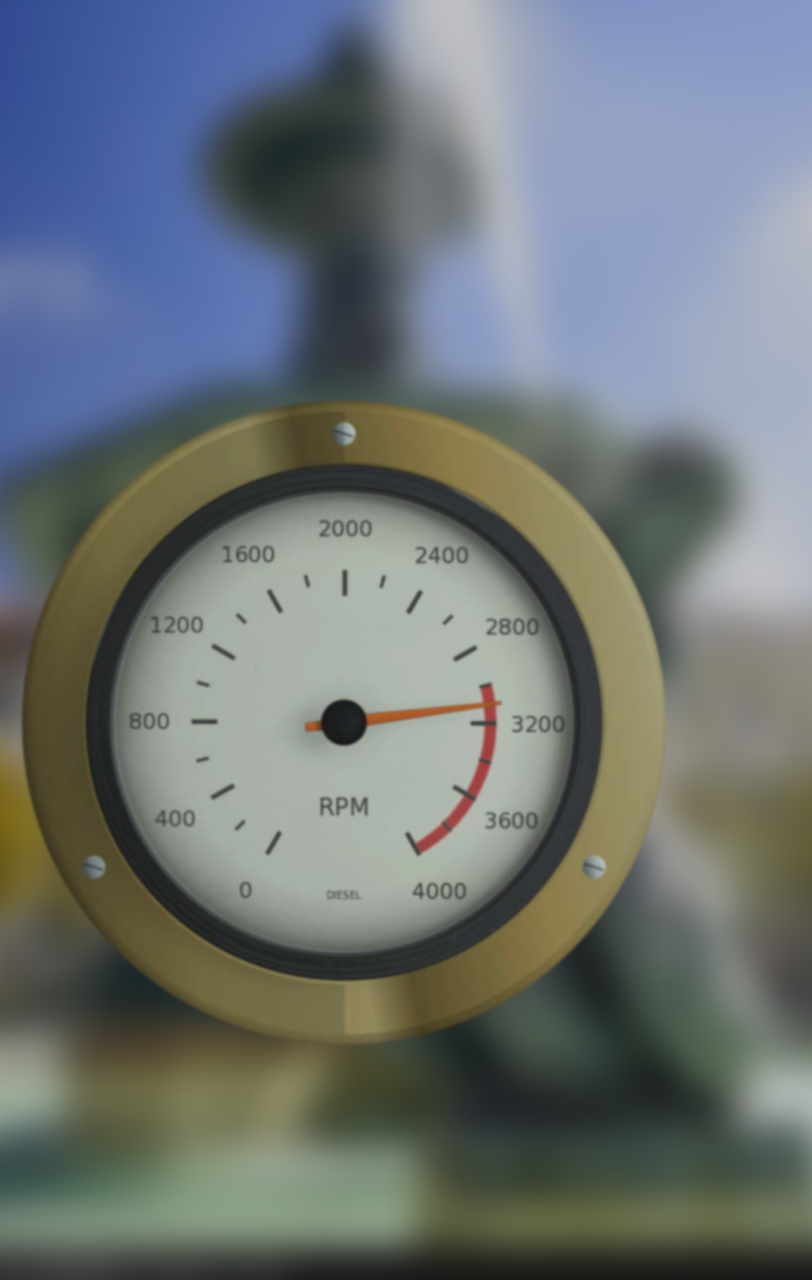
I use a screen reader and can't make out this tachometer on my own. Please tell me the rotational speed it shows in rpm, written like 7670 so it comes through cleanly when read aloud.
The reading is 3100
